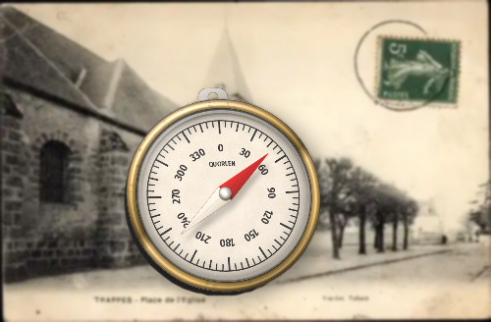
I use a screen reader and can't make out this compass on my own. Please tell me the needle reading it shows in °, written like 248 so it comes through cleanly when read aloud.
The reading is 50
